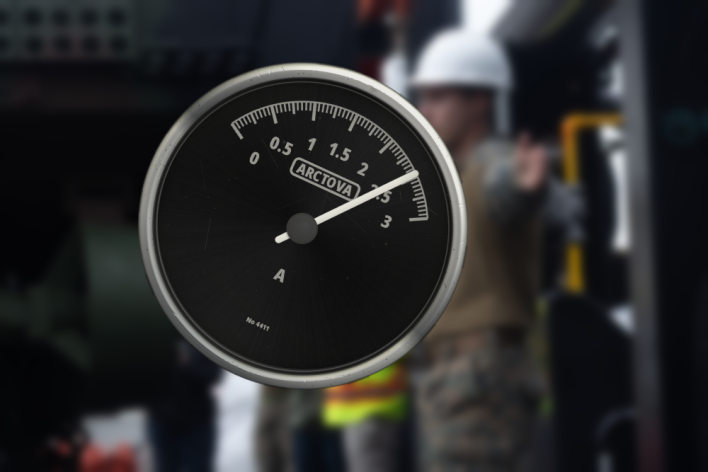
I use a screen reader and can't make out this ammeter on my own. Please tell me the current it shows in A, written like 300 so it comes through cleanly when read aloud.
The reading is 2.45
